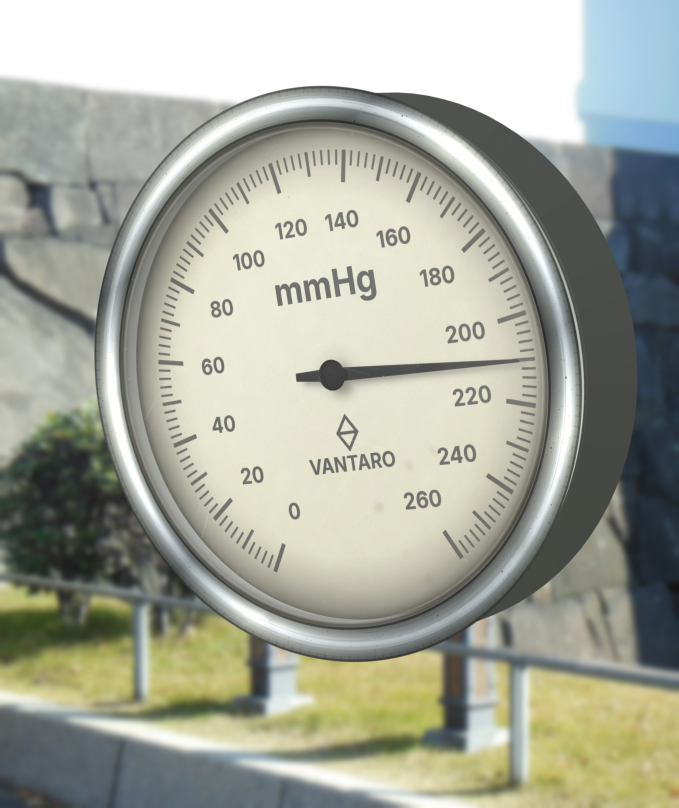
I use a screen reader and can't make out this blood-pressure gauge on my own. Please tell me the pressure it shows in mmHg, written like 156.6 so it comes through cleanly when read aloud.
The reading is 210
